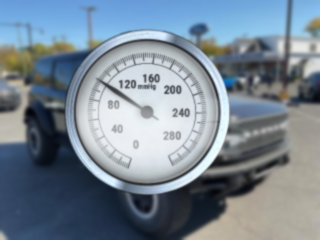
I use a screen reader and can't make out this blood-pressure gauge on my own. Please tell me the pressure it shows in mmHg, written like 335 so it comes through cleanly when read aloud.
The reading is 100
